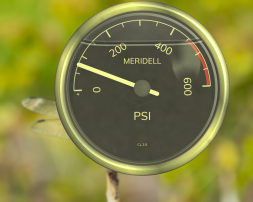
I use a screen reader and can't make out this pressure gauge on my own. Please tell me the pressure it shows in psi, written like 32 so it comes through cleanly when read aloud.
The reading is 75
